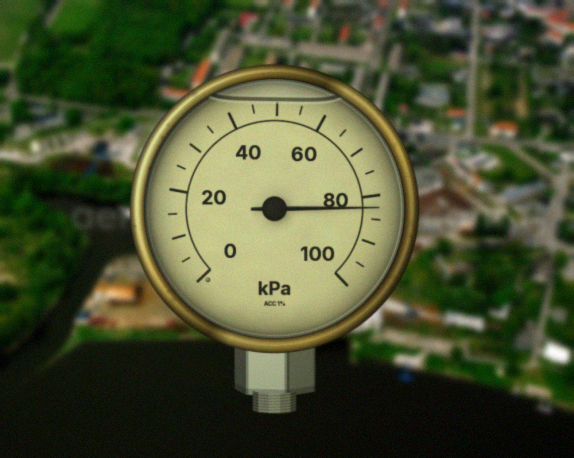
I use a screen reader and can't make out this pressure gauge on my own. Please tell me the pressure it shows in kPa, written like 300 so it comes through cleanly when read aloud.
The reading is 82.5
